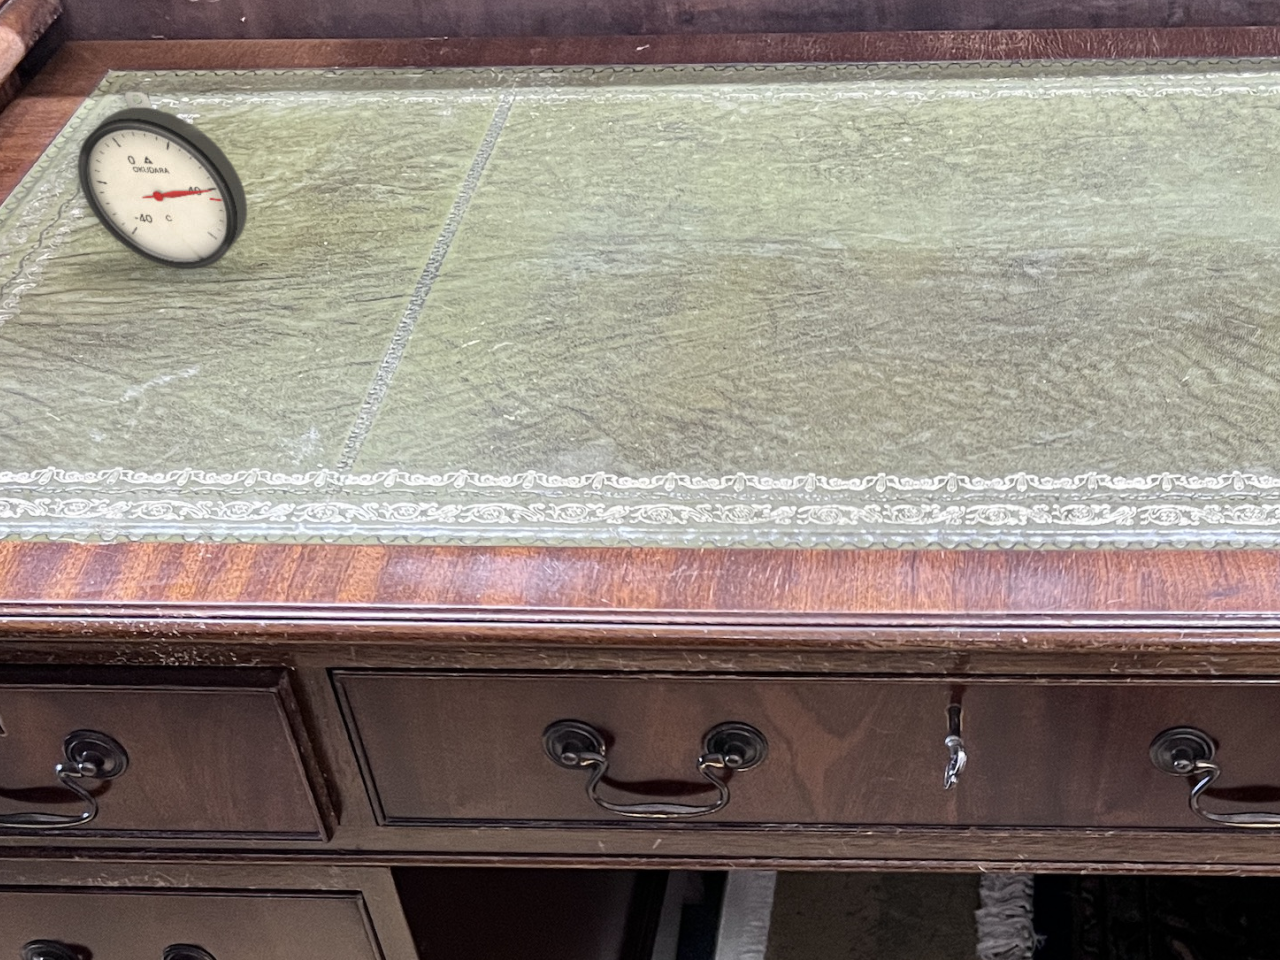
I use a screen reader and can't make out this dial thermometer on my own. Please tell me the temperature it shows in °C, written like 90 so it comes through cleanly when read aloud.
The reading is 40
